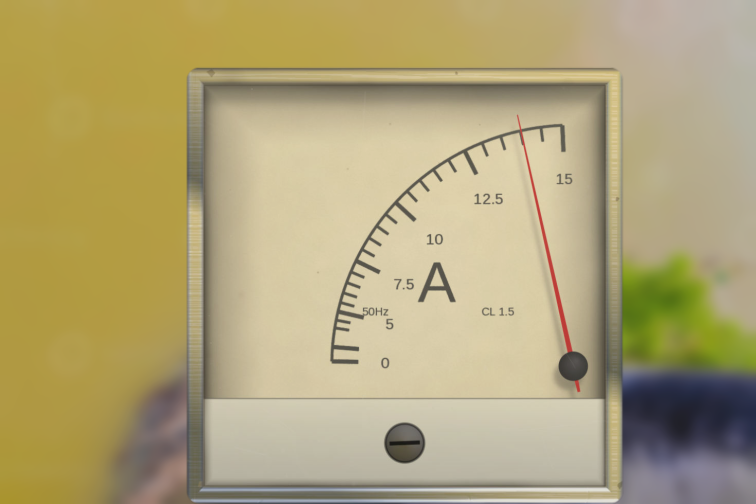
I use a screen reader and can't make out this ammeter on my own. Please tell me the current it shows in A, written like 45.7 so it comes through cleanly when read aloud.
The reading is 14
